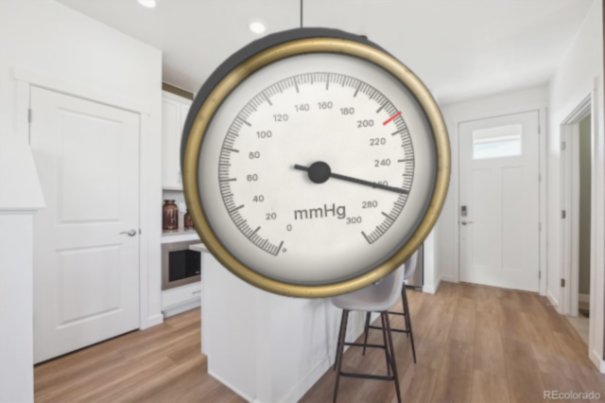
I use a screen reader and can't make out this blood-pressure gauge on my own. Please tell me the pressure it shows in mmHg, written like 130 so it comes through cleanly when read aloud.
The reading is 260
